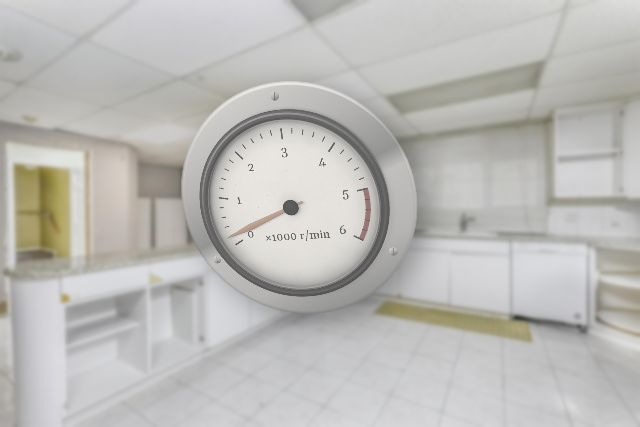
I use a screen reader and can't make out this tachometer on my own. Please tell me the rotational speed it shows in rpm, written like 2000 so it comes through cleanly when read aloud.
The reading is 200
